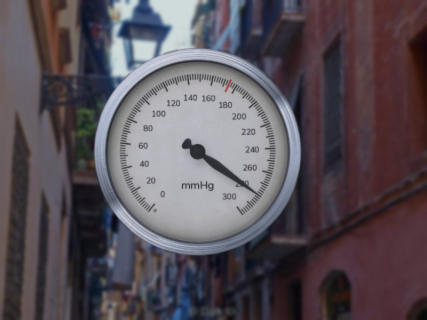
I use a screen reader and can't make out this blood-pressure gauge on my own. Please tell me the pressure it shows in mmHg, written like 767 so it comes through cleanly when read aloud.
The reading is 280
